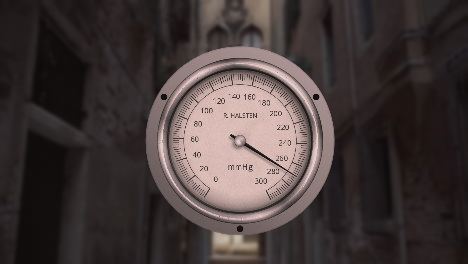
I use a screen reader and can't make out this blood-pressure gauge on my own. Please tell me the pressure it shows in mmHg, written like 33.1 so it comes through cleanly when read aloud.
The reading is 270
